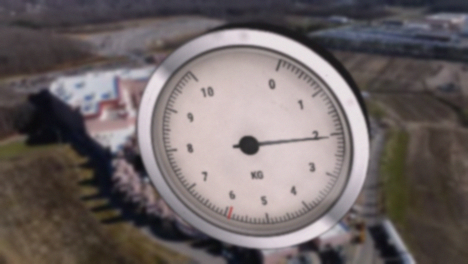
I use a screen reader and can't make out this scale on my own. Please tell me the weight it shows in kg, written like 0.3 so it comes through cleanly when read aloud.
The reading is 2
